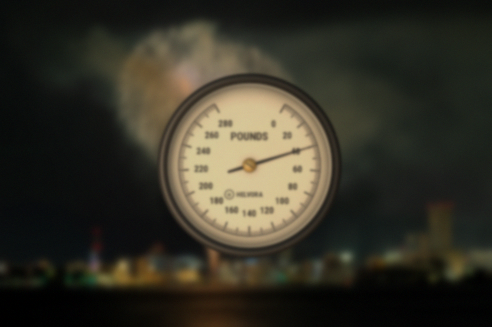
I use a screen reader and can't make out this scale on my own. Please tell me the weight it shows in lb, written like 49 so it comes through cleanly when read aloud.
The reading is 40
